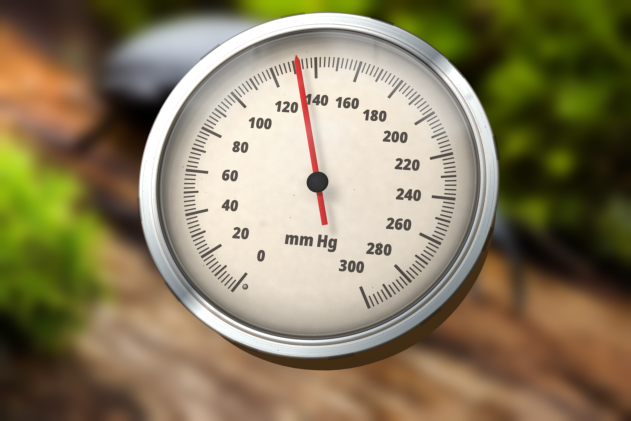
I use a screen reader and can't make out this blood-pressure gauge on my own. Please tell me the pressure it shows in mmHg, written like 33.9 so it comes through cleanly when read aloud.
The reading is 132
